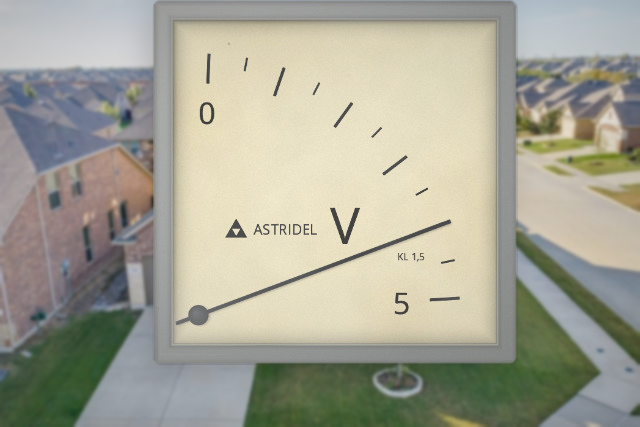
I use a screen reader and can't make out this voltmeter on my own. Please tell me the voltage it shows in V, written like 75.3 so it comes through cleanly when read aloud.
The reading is 4
